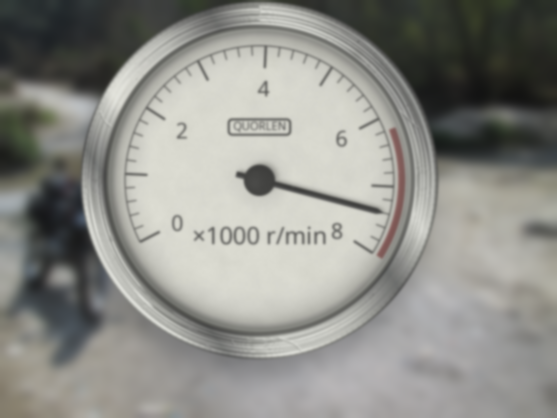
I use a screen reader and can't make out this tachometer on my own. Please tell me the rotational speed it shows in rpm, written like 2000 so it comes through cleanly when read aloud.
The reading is 7400
